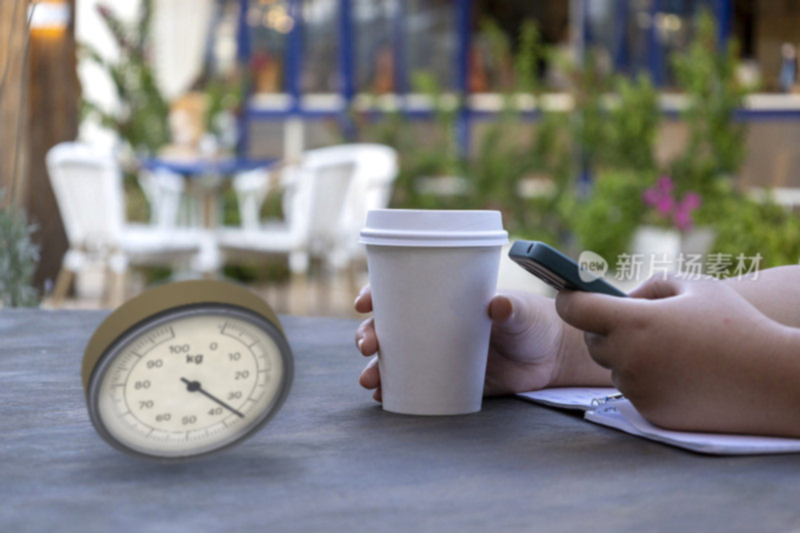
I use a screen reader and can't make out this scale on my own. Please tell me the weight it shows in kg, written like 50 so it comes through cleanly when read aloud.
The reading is 35
